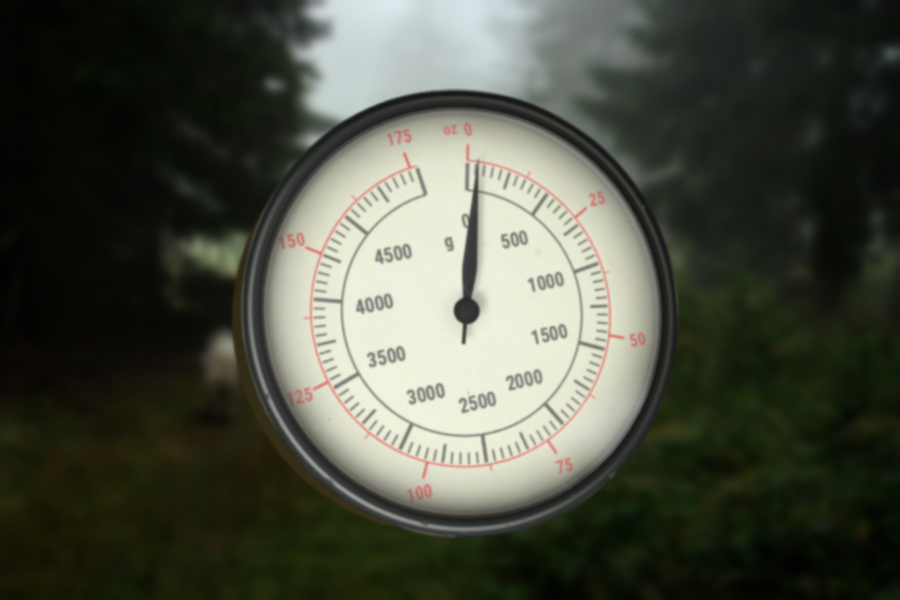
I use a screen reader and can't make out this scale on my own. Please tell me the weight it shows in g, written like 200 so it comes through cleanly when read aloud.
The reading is 50
